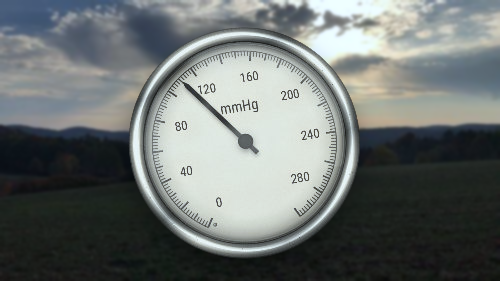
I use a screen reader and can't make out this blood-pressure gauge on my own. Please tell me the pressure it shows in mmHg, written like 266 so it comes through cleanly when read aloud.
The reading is 110
